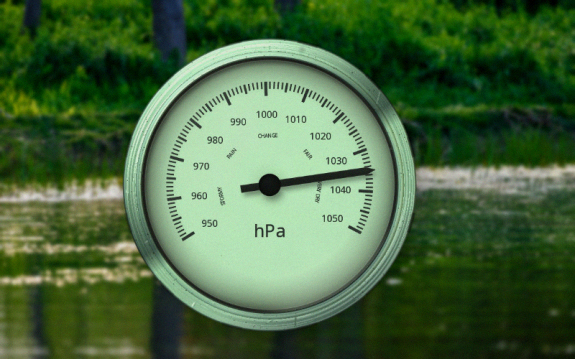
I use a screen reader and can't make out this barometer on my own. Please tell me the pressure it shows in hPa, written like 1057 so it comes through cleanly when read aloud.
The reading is 1035
